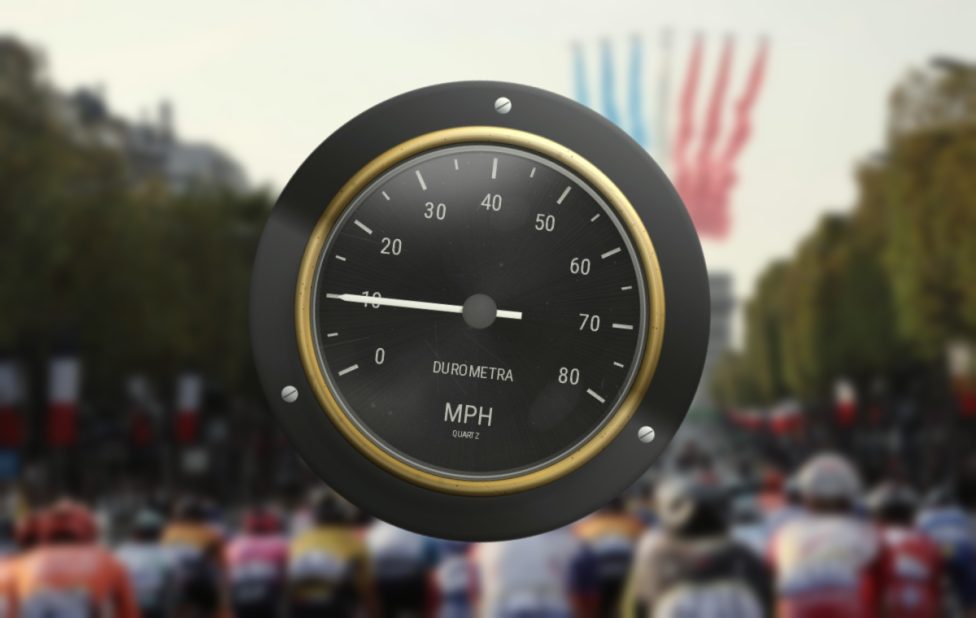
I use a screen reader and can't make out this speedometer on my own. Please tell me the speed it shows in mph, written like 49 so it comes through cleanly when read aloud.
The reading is 10
